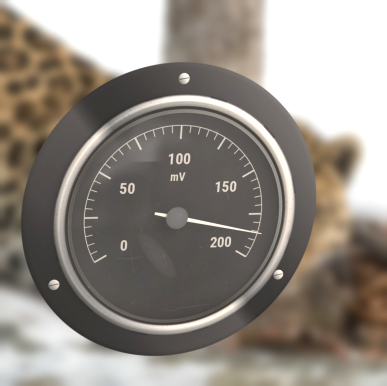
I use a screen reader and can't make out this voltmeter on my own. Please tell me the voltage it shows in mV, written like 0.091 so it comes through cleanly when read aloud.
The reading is 185
